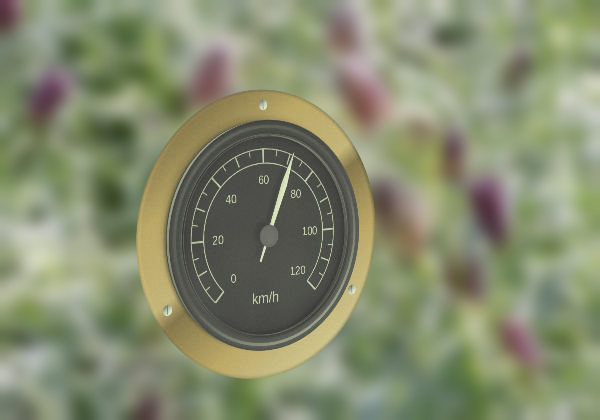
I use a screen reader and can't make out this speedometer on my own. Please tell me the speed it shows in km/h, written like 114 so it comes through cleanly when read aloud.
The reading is 70
